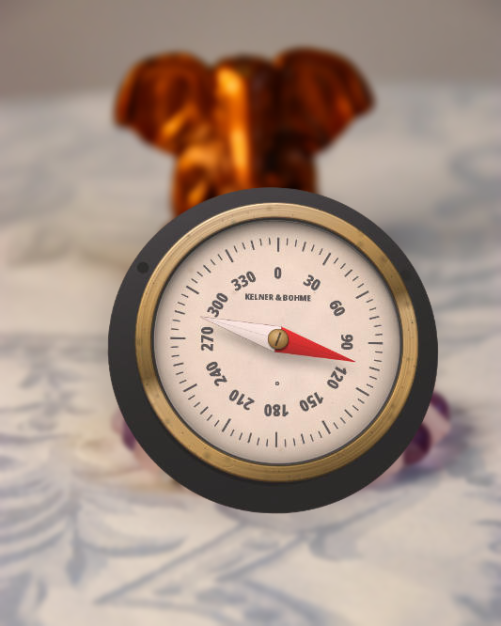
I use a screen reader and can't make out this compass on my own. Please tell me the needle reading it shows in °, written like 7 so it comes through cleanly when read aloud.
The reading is 105
